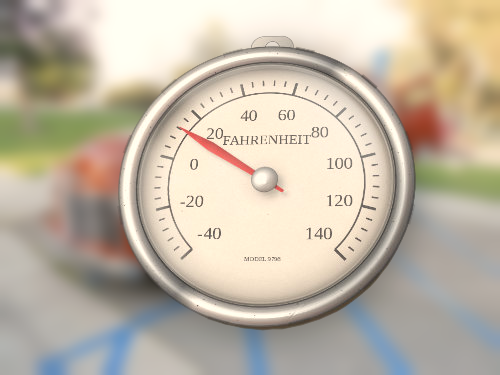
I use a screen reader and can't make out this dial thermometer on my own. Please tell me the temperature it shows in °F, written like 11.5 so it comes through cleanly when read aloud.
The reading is 12
